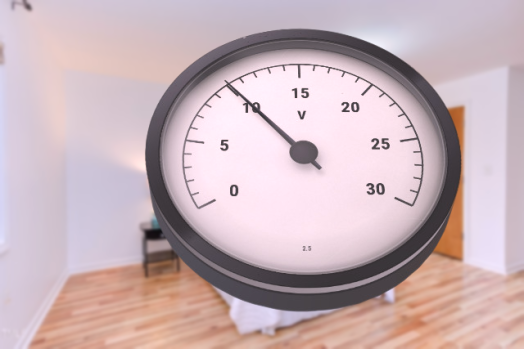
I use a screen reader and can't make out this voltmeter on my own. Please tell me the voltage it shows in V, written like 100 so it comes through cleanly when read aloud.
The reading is 10
